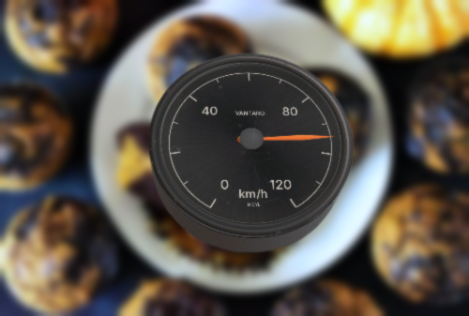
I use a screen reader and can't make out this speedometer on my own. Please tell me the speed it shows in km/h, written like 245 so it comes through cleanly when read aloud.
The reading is 95
